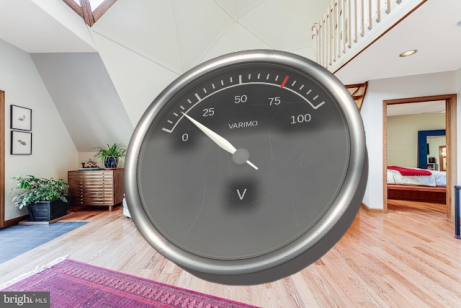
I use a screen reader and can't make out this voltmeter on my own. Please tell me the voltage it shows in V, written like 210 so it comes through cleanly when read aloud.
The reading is 12.5
